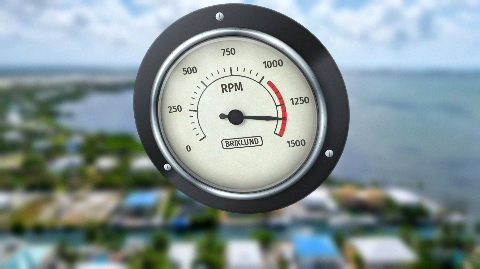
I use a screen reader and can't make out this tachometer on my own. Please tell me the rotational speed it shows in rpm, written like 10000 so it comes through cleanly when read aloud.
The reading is 1350
